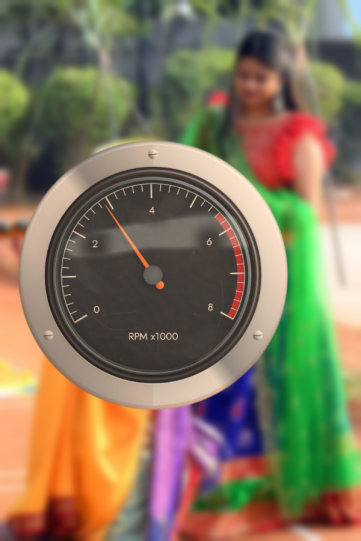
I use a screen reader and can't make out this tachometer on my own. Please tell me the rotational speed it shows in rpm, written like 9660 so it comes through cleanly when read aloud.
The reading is 2900
